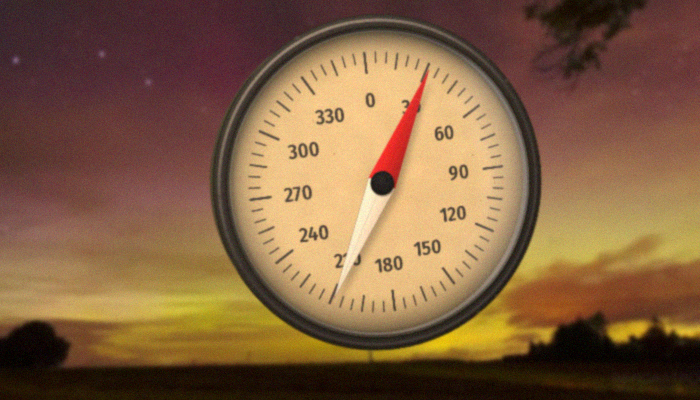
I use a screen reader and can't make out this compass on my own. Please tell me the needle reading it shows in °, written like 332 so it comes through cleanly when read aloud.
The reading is 30
